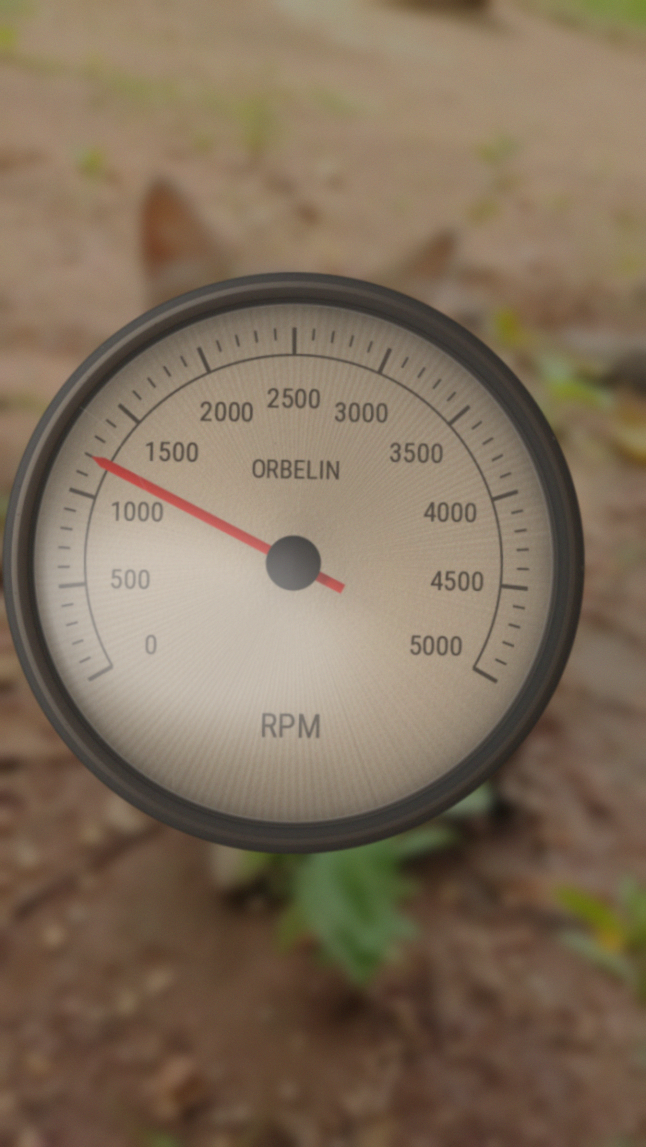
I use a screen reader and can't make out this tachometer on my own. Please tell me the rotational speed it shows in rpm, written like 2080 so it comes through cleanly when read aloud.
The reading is 1200
